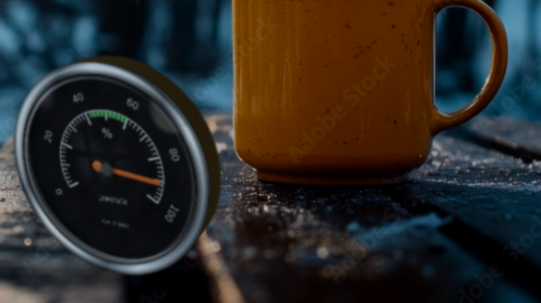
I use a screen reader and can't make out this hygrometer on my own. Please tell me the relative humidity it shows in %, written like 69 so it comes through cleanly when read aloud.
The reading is 90
